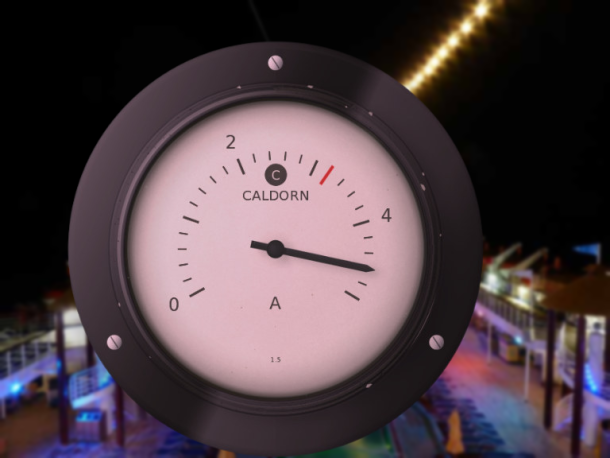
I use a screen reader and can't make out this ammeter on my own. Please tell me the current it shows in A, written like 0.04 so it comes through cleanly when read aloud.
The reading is 4.6
